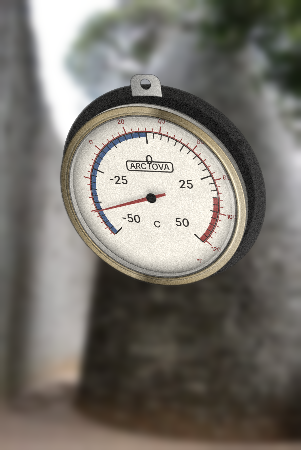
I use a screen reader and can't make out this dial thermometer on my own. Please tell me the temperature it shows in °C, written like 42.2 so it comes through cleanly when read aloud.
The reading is -40
